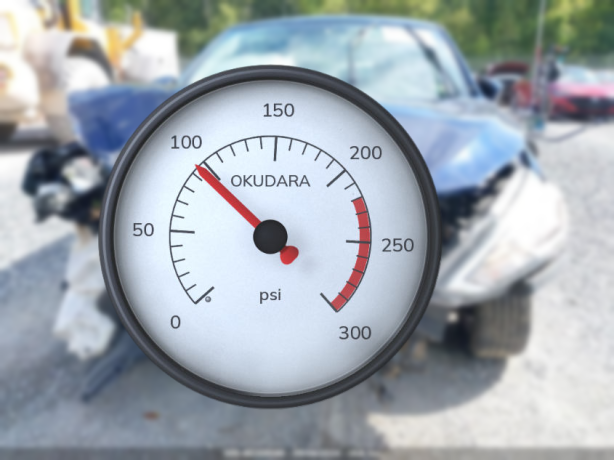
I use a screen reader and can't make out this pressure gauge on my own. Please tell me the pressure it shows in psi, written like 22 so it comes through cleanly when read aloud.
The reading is 95
